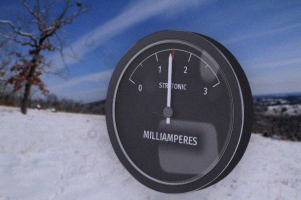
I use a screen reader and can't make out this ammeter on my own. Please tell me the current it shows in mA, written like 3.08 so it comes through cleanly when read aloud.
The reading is 1.5
